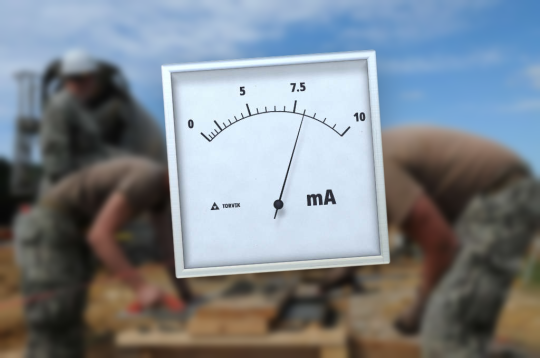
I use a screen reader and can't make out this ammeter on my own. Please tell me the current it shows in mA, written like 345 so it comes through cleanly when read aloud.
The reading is 8
